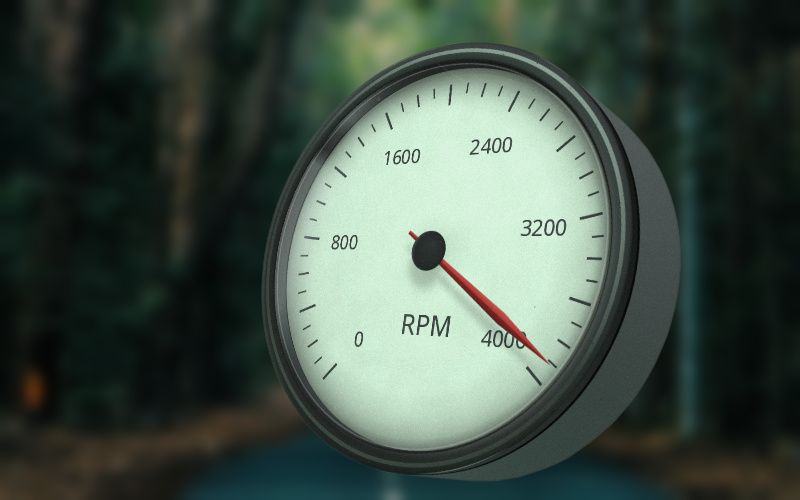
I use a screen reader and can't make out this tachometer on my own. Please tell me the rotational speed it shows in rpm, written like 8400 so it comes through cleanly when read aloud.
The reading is 3900
